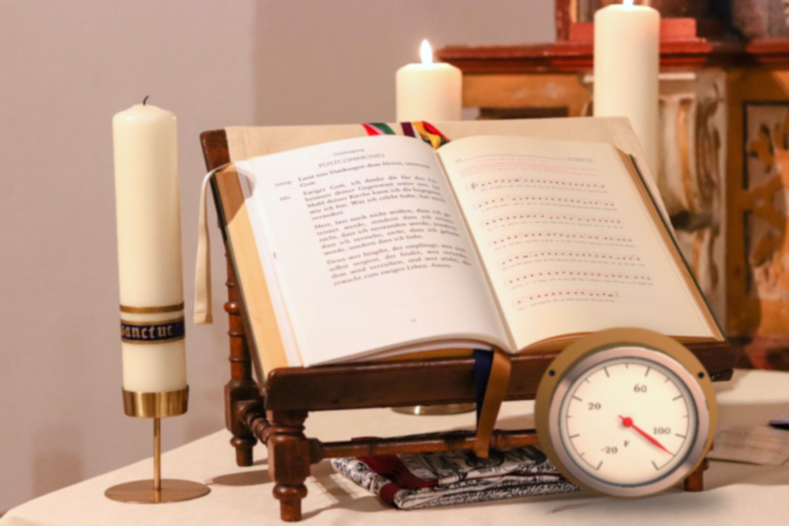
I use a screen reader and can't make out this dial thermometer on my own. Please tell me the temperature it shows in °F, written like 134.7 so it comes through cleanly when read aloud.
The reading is 110
